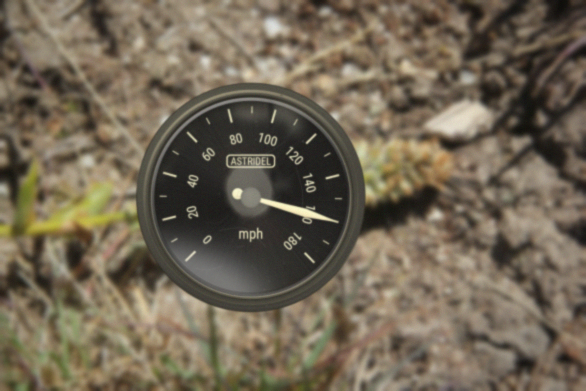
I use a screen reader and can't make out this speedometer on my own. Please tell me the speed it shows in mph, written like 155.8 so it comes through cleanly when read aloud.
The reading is 160
